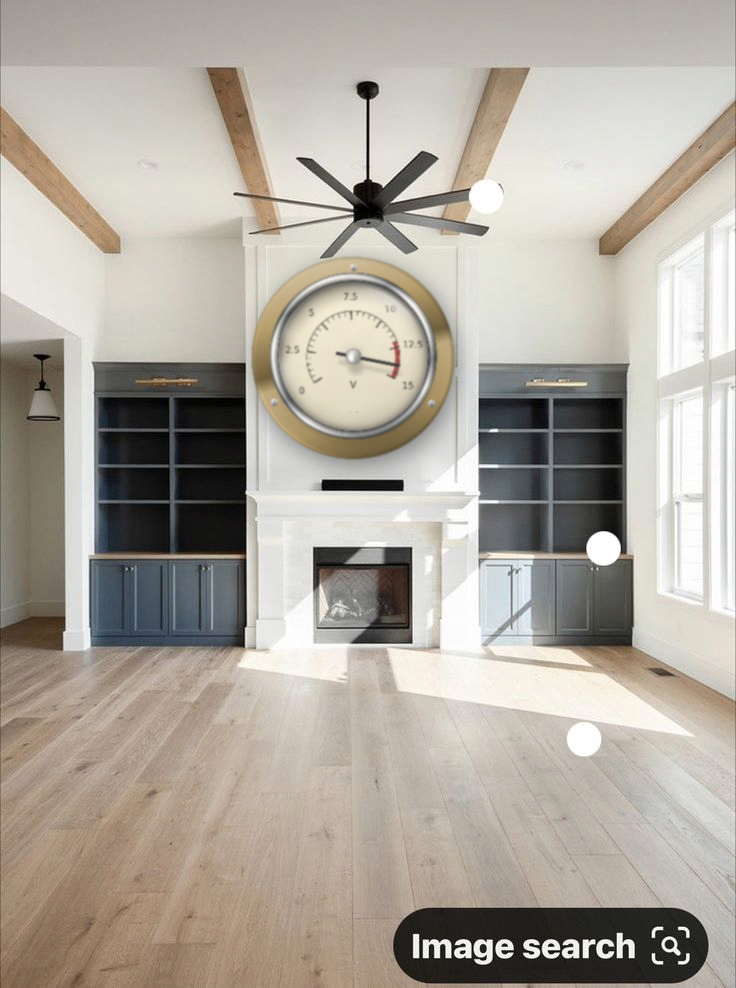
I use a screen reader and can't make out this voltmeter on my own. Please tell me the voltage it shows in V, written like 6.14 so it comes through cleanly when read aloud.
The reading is 14
